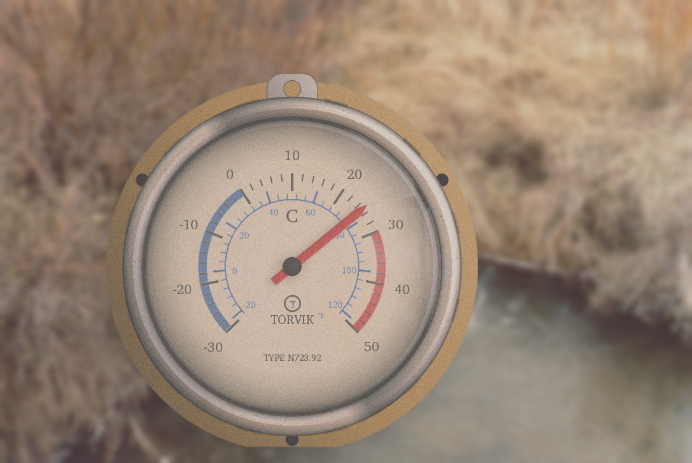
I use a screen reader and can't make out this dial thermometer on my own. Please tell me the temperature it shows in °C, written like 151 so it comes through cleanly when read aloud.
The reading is 25
